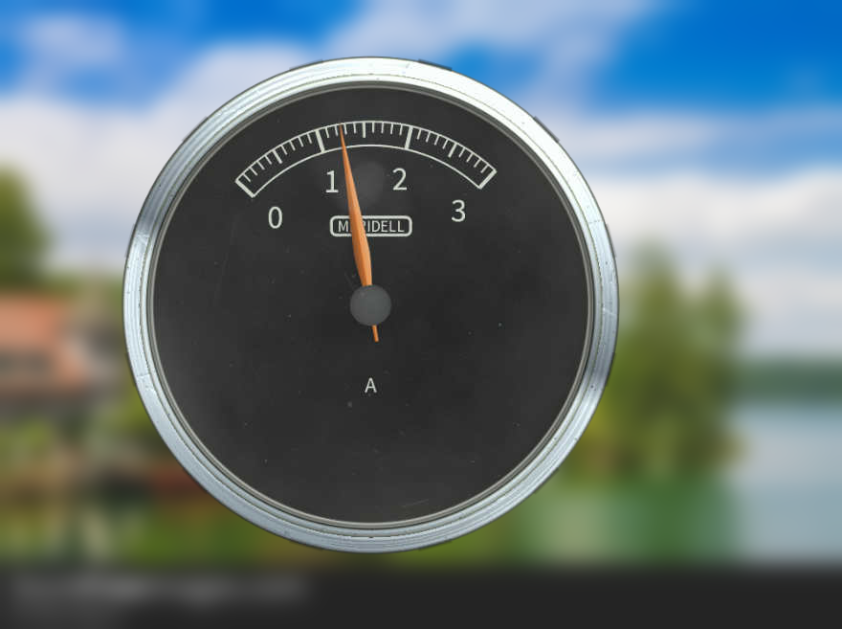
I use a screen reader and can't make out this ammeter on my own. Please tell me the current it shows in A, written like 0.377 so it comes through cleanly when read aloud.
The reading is 1.25
